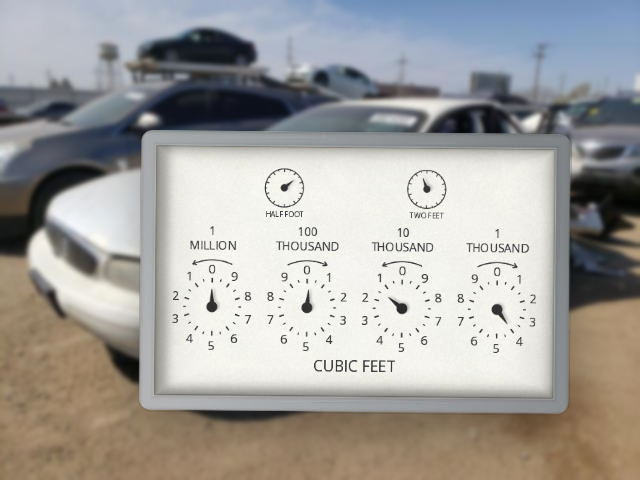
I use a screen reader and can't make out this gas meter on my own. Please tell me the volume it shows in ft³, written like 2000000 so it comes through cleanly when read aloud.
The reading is 1400
